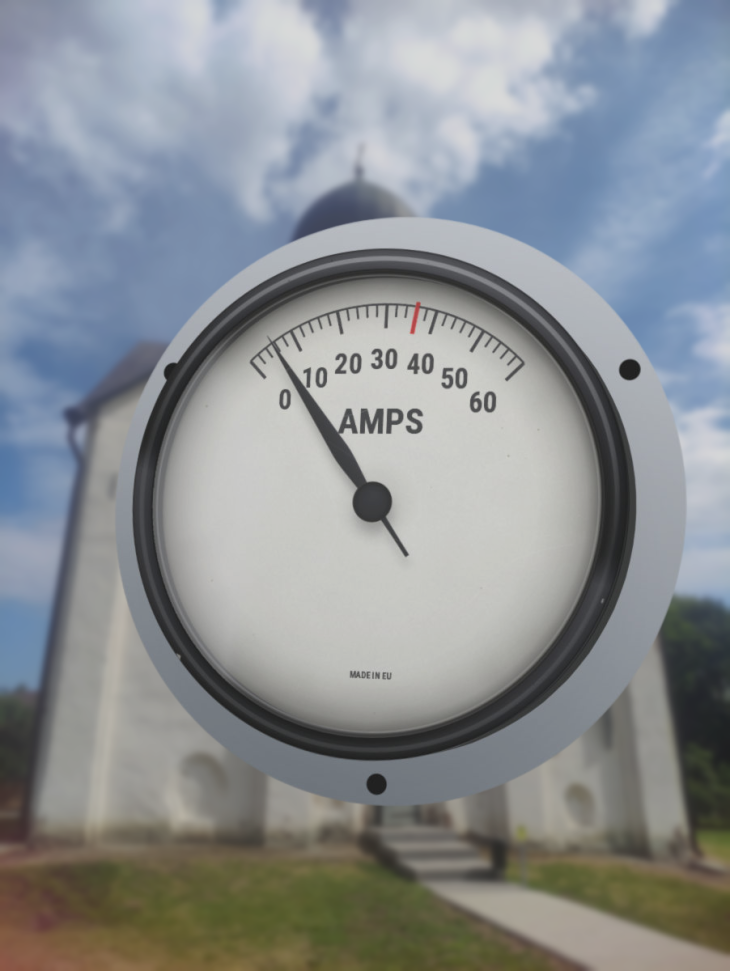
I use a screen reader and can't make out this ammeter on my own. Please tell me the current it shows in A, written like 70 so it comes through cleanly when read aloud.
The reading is 6
